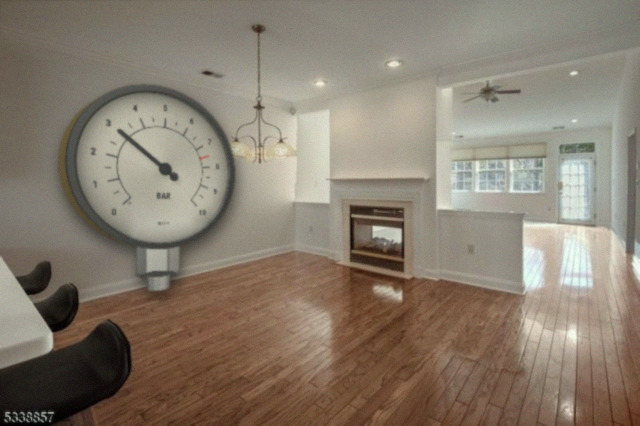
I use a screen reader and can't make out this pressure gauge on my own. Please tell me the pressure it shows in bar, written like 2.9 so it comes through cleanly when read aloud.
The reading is 3
